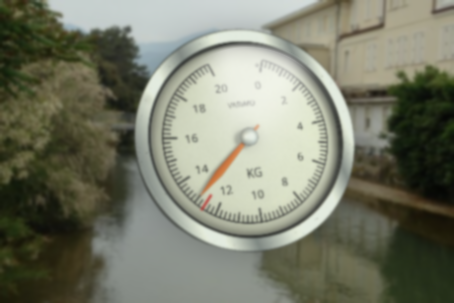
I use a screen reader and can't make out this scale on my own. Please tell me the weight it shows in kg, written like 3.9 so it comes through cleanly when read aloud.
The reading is 13
